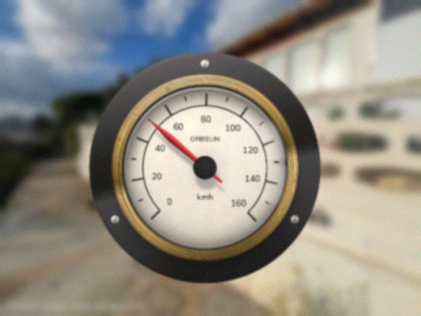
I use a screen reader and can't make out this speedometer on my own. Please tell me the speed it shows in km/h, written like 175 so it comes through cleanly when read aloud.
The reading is 50
